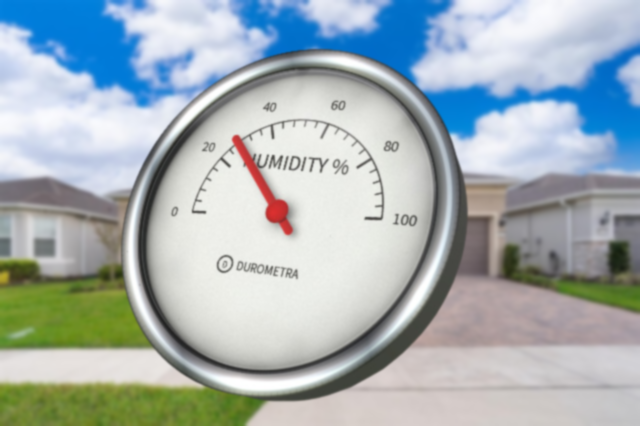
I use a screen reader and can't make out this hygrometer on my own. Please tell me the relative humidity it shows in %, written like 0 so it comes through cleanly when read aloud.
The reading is 28
